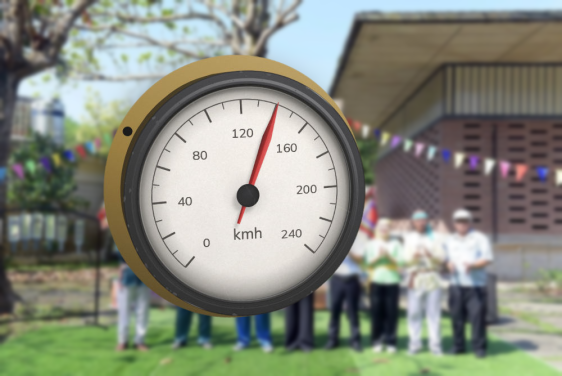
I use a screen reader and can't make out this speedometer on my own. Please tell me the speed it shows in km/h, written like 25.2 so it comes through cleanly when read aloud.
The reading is 140
